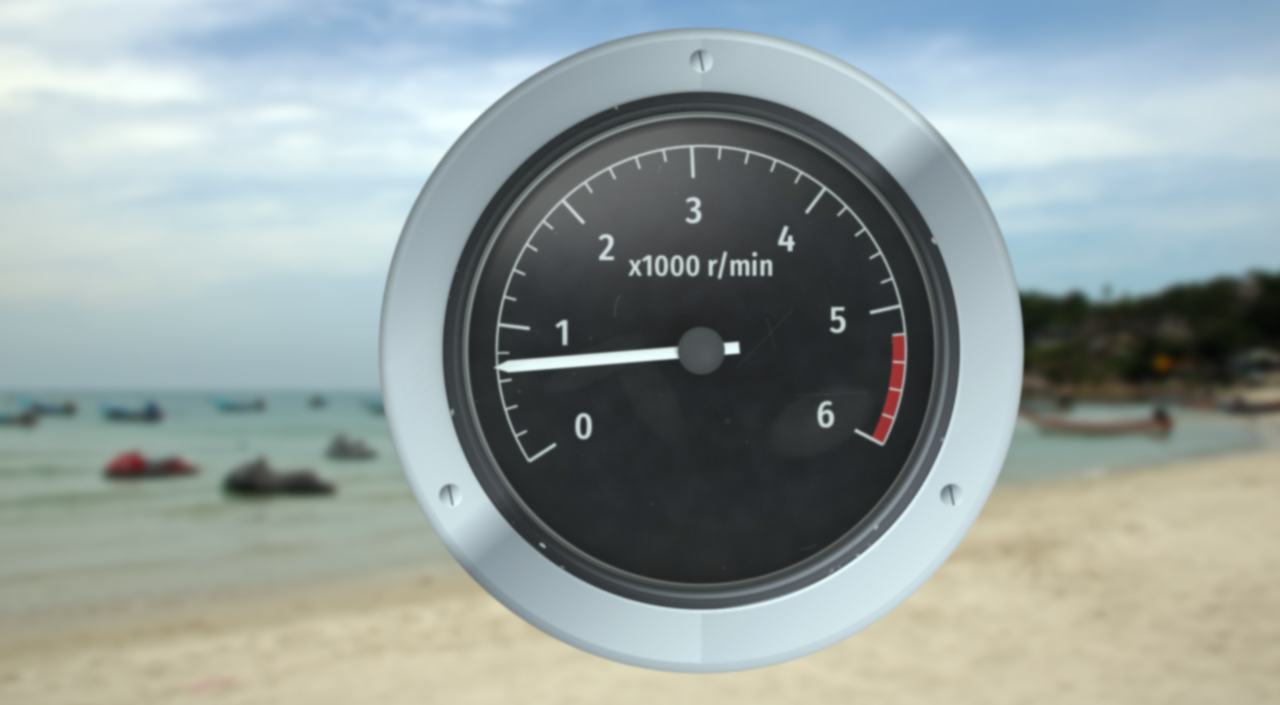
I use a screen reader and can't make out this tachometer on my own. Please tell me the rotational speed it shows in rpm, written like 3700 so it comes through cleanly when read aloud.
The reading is 700
